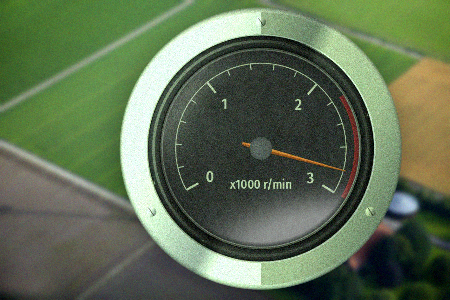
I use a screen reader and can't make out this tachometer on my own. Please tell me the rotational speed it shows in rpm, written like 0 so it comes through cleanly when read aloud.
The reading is 2800
